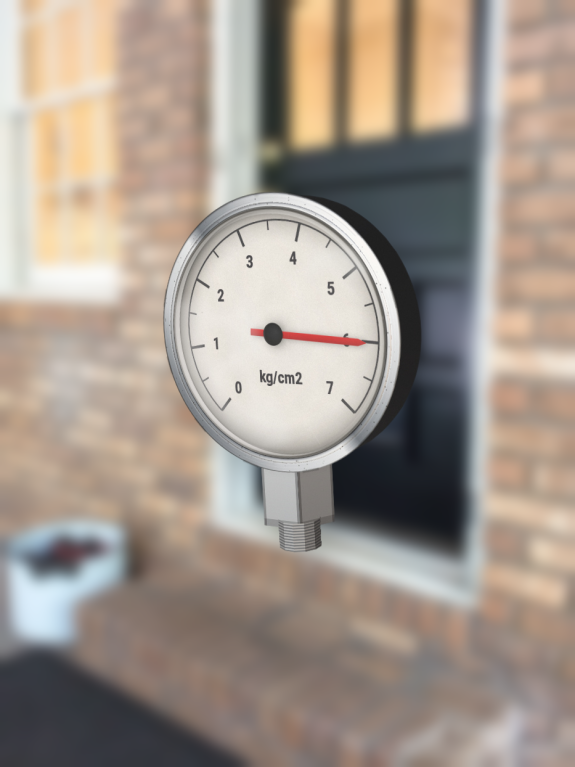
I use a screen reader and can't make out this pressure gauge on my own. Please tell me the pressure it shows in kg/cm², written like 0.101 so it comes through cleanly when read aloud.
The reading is 6
